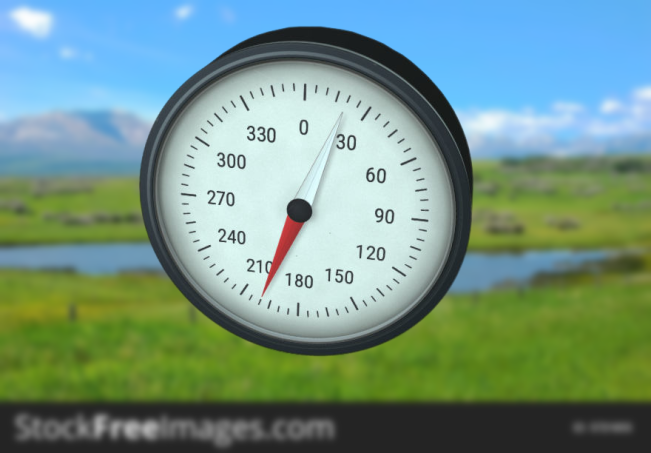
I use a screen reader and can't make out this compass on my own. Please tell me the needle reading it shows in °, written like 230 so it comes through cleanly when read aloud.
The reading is 200
